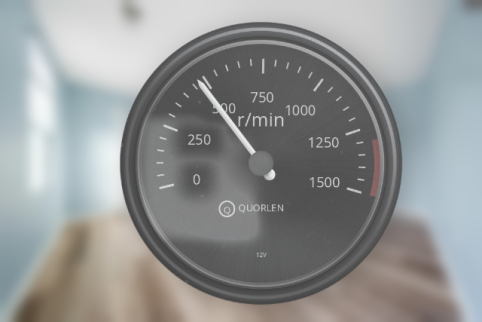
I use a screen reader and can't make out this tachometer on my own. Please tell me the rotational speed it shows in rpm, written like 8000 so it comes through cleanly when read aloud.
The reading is 475
